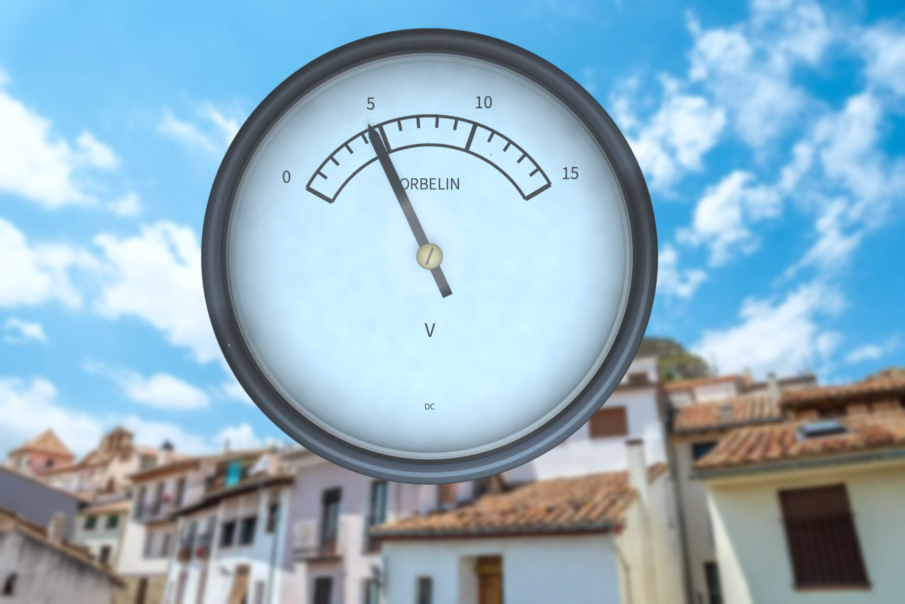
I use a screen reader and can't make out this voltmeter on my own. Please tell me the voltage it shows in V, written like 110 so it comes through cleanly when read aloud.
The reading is 4.5
